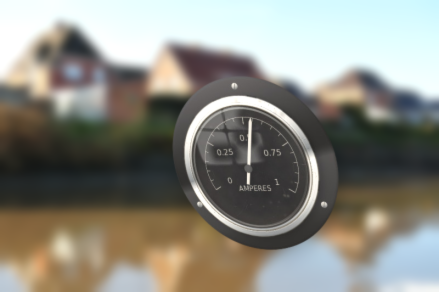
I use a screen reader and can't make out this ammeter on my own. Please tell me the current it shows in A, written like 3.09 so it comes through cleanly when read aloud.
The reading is 0.55
